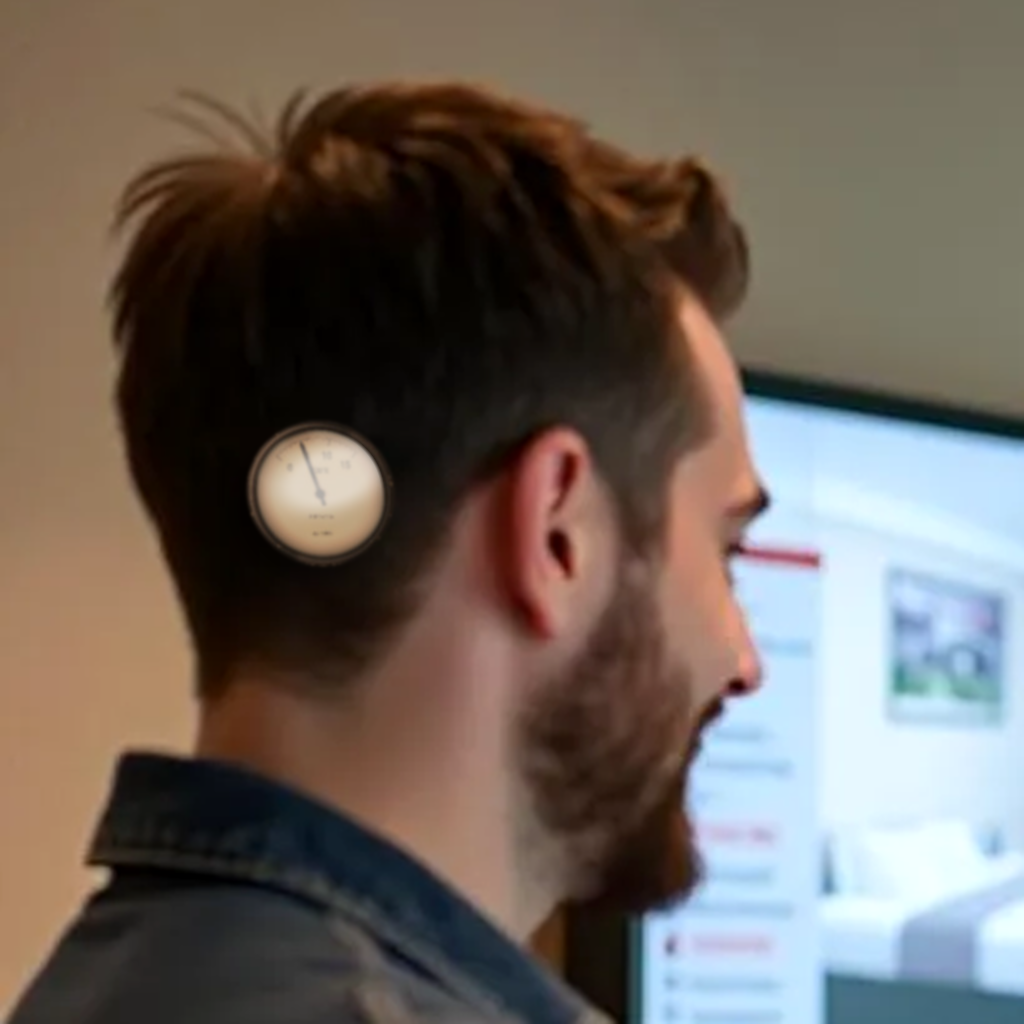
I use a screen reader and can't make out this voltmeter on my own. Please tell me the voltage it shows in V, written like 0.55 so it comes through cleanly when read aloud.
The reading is 5
